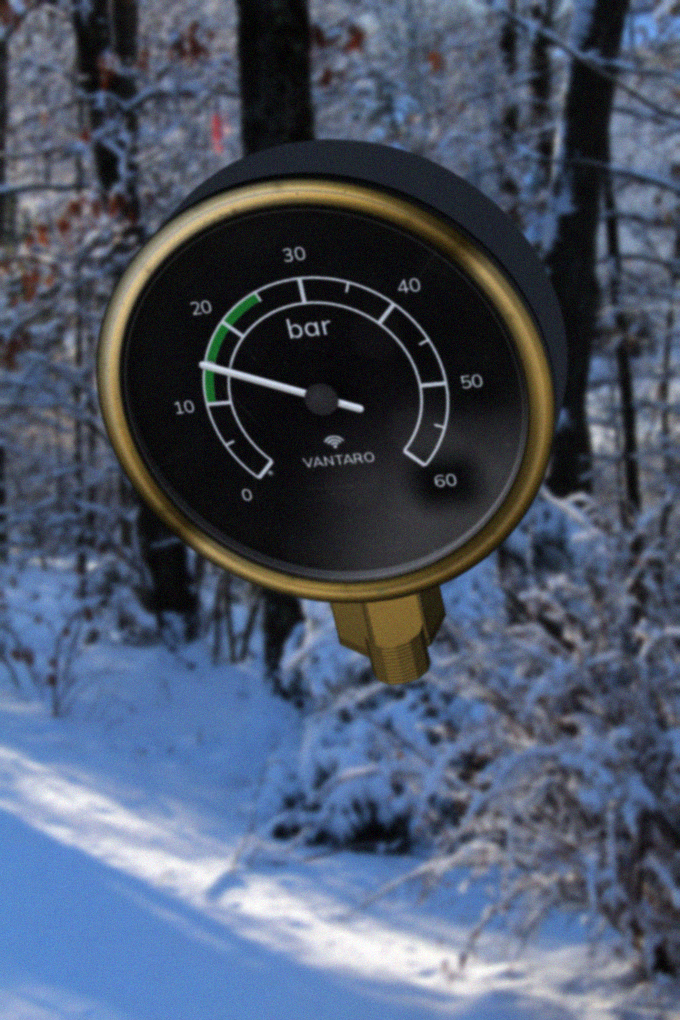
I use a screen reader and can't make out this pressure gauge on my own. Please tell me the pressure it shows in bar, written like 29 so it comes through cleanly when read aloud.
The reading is 15
